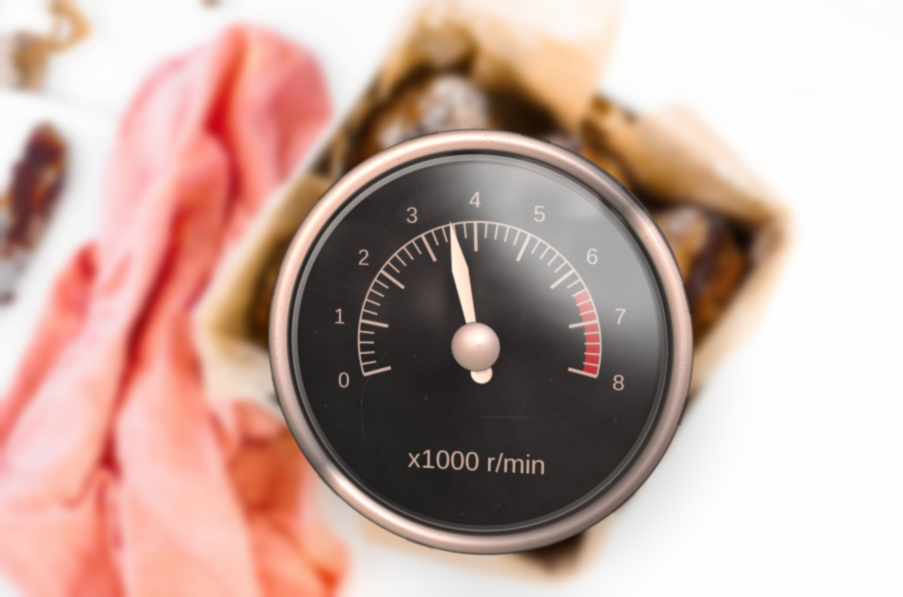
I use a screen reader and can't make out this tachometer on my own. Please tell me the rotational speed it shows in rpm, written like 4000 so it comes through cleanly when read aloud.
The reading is 3600
